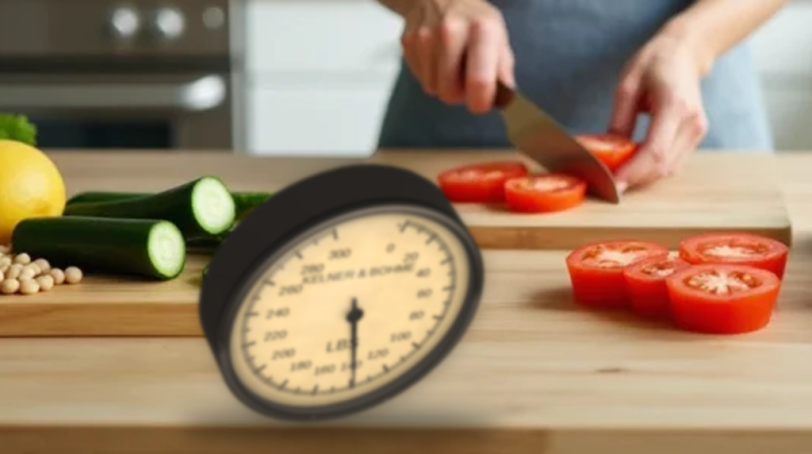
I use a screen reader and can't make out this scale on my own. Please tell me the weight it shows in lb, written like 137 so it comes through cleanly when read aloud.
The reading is 140
